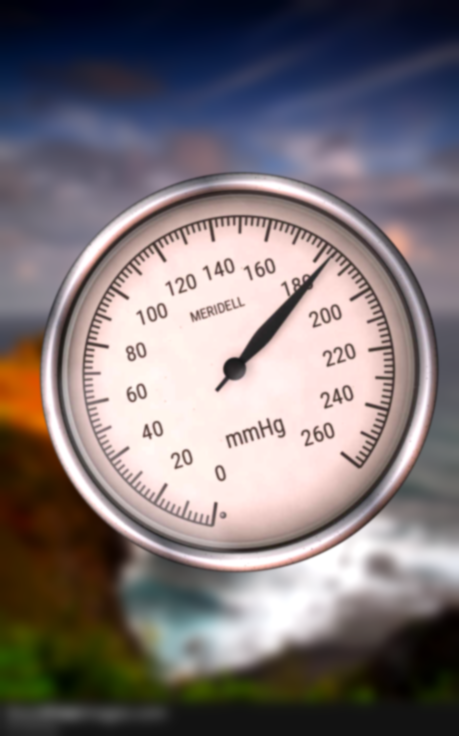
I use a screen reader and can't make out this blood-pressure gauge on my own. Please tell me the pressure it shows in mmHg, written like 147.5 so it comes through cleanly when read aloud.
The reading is 184
